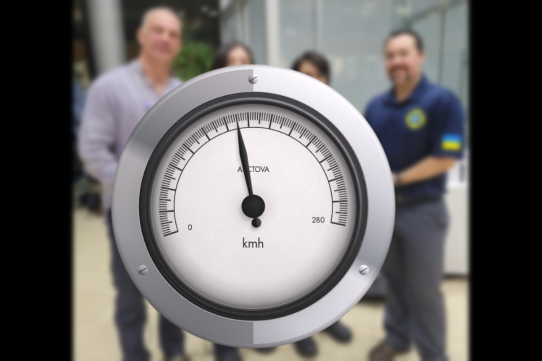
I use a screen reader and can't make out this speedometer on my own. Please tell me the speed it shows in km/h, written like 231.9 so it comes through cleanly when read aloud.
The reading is 130
